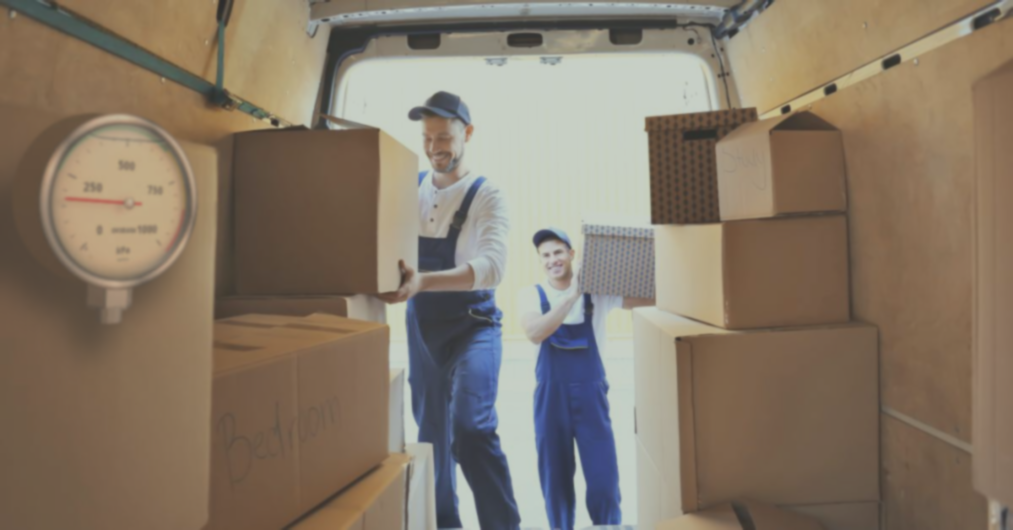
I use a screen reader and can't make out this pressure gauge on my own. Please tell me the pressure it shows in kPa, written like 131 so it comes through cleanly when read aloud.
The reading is 175
